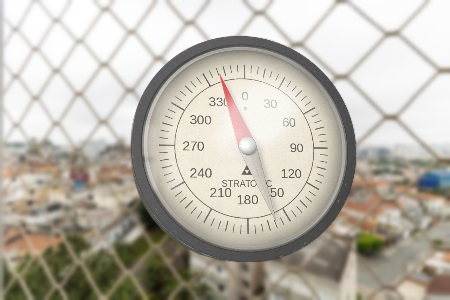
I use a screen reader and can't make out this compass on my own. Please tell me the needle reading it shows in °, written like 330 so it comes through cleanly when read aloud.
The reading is 340
